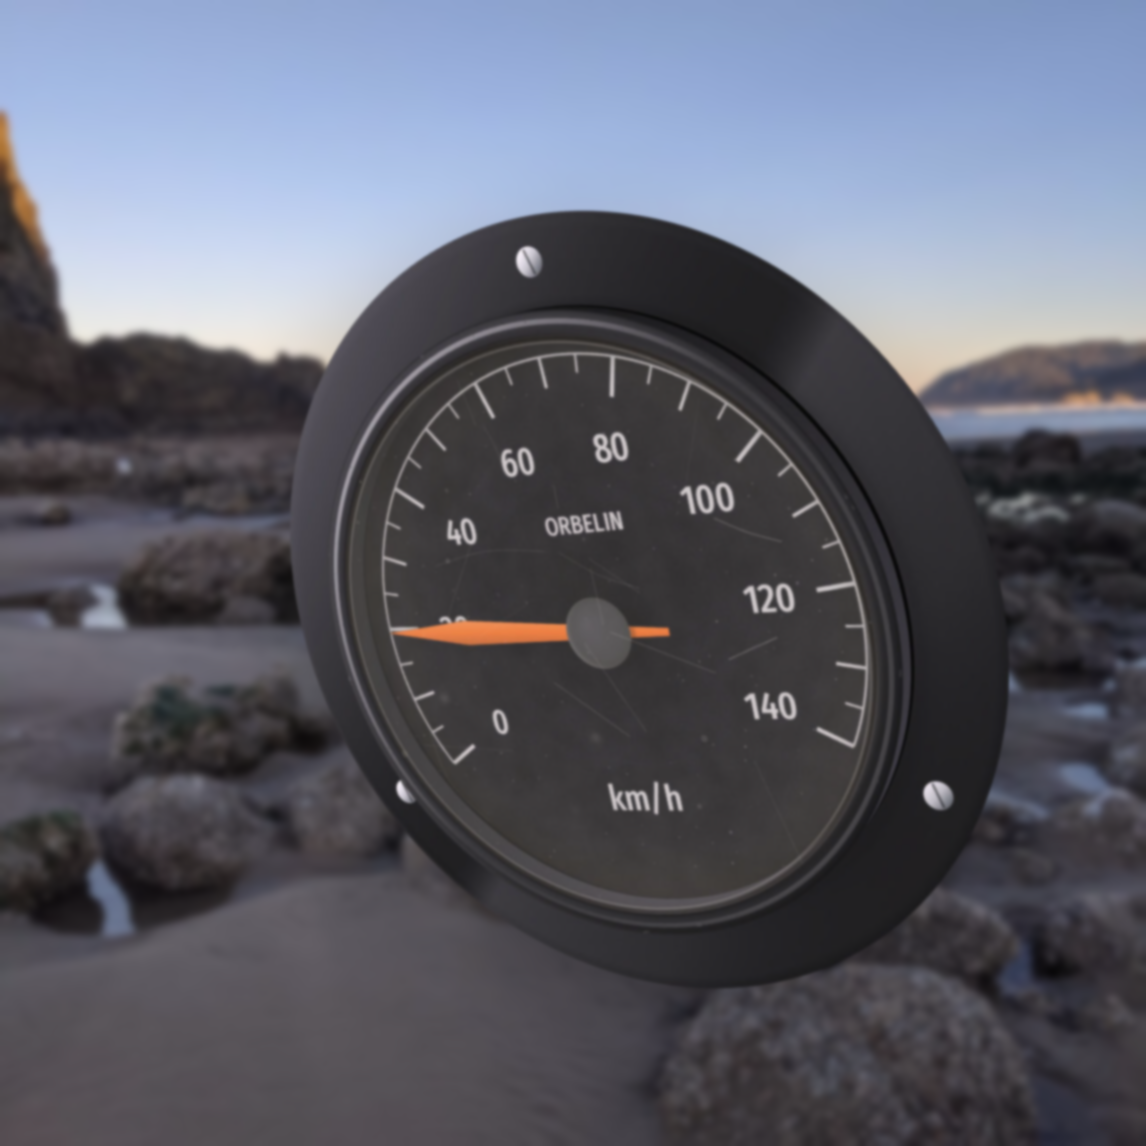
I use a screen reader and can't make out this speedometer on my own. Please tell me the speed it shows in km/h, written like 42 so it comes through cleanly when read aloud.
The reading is 20
